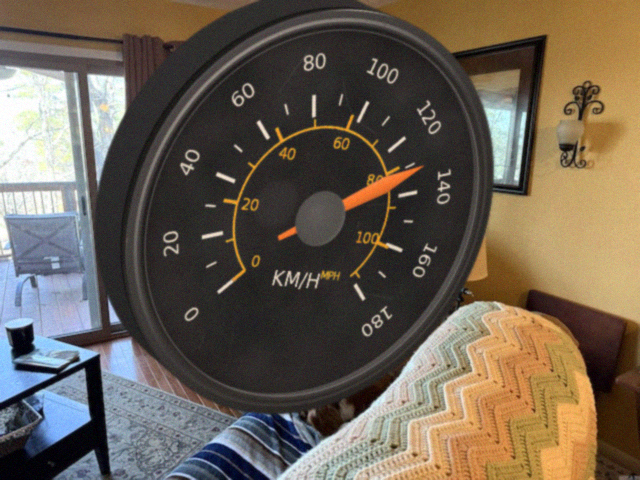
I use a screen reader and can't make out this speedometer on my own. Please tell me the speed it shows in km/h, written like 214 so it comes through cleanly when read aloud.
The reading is 130
